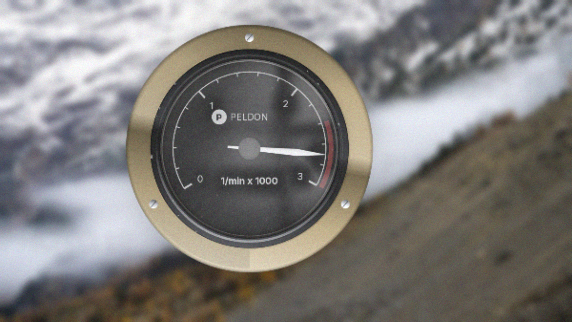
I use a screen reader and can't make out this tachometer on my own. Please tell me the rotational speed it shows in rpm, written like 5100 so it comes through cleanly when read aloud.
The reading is 2700
